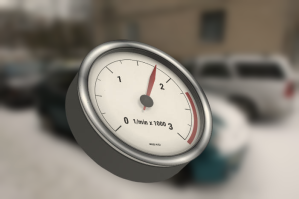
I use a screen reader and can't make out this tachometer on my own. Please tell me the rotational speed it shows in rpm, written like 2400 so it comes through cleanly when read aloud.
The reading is 1750
